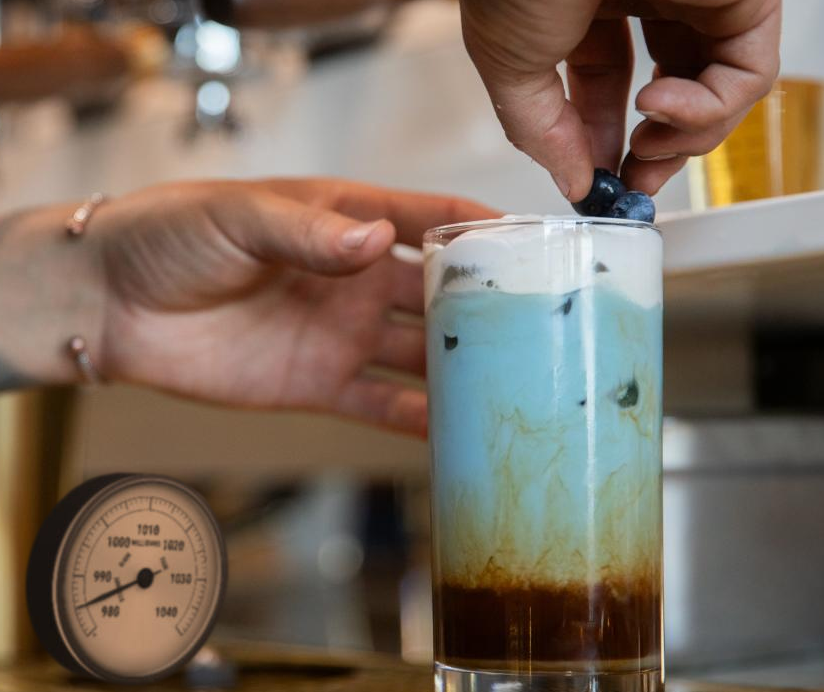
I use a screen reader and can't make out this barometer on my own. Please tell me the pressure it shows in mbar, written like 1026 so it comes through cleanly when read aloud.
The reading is 985
